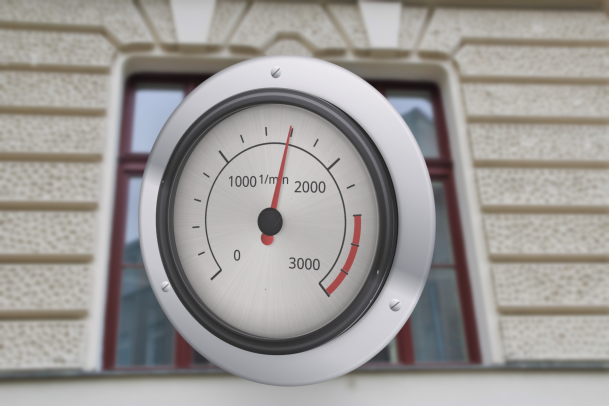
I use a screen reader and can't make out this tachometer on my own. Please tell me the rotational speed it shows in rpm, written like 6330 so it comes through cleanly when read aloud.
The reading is 1600
